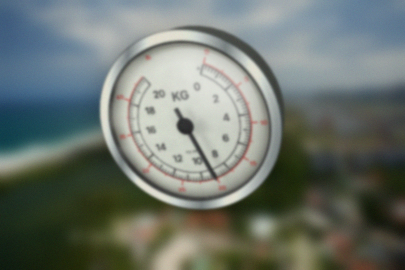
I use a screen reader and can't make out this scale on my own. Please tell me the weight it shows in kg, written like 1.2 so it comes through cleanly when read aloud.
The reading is 9
